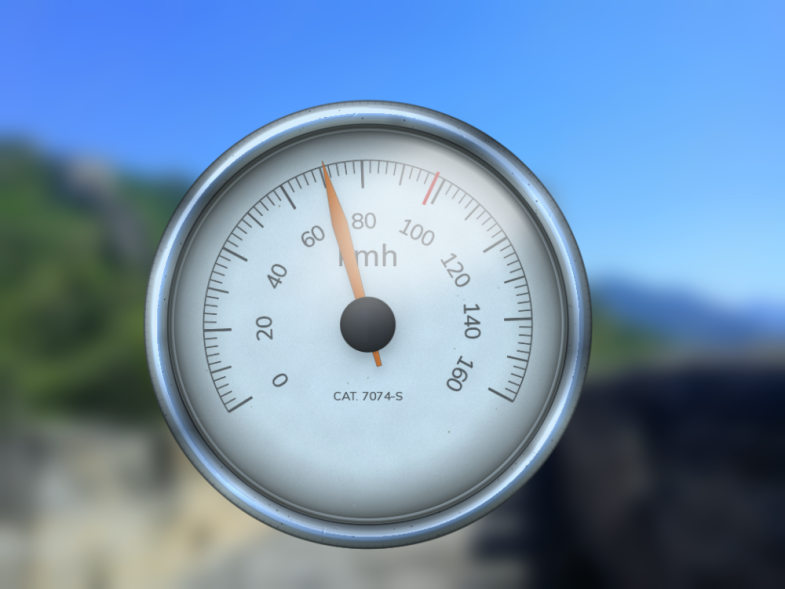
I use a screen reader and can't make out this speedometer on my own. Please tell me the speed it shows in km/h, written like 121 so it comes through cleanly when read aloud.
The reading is 71
